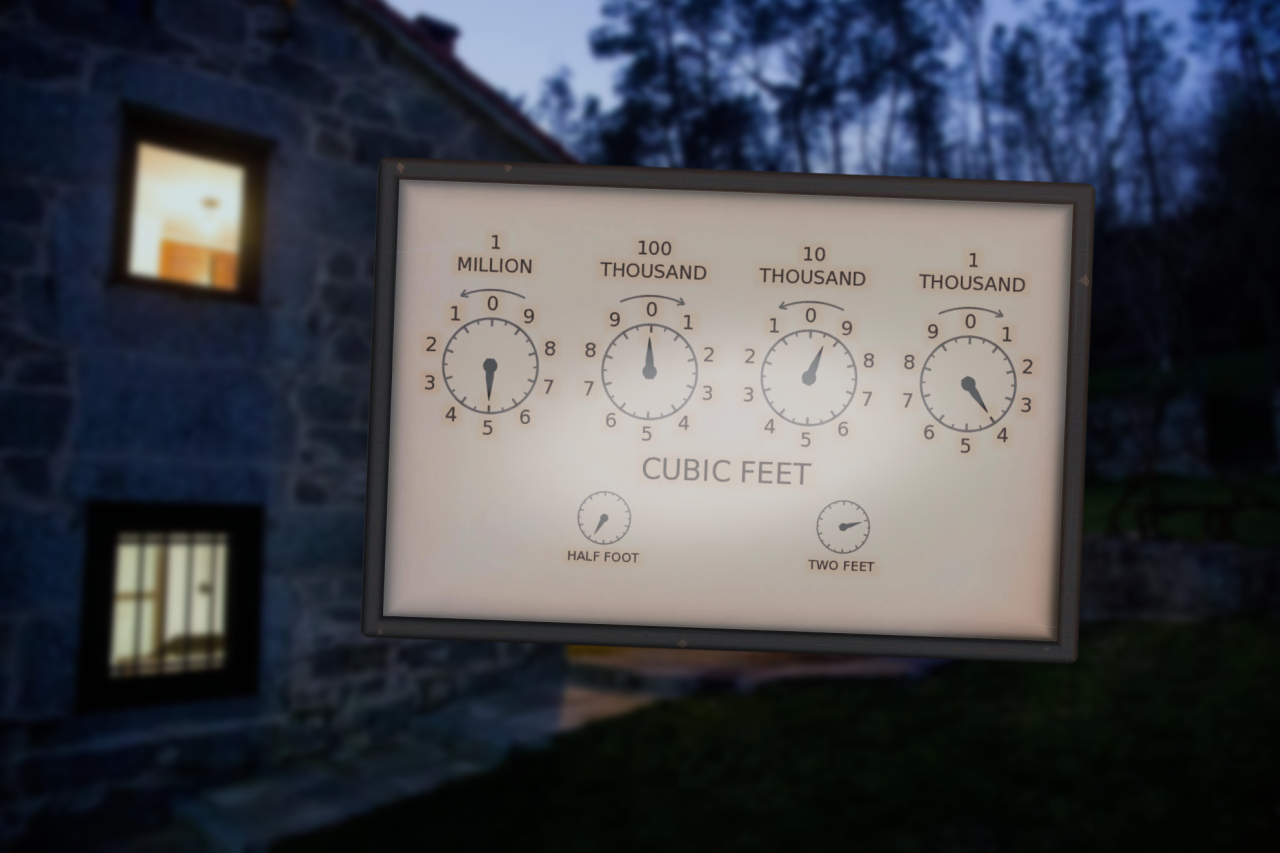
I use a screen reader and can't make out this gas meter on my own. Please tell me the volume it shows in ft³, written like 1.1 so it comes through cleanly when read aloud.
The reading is 499400
